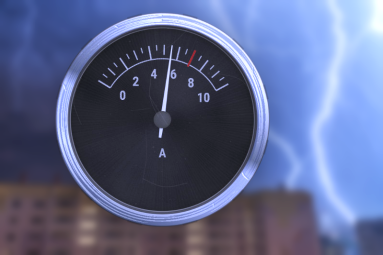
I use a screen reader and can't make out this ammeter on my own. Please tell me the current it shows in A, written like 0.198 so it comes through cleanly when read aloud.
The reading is 5.5
